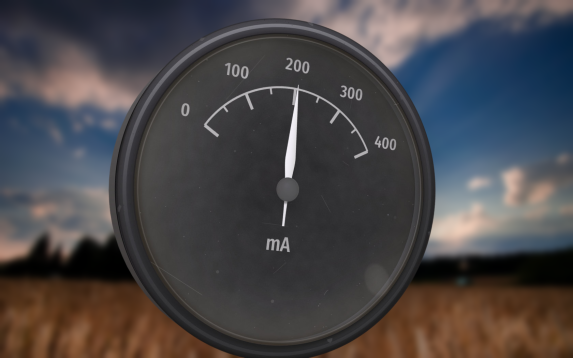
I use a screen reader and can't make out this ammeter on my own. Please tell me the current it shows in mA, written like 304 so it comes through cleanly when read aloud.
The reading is 200
